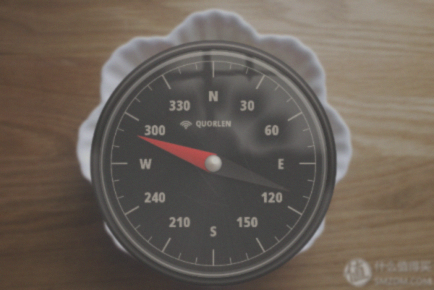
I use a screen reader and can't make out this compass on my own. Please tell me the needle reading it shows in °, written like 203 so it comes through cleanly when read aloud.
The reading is 290
